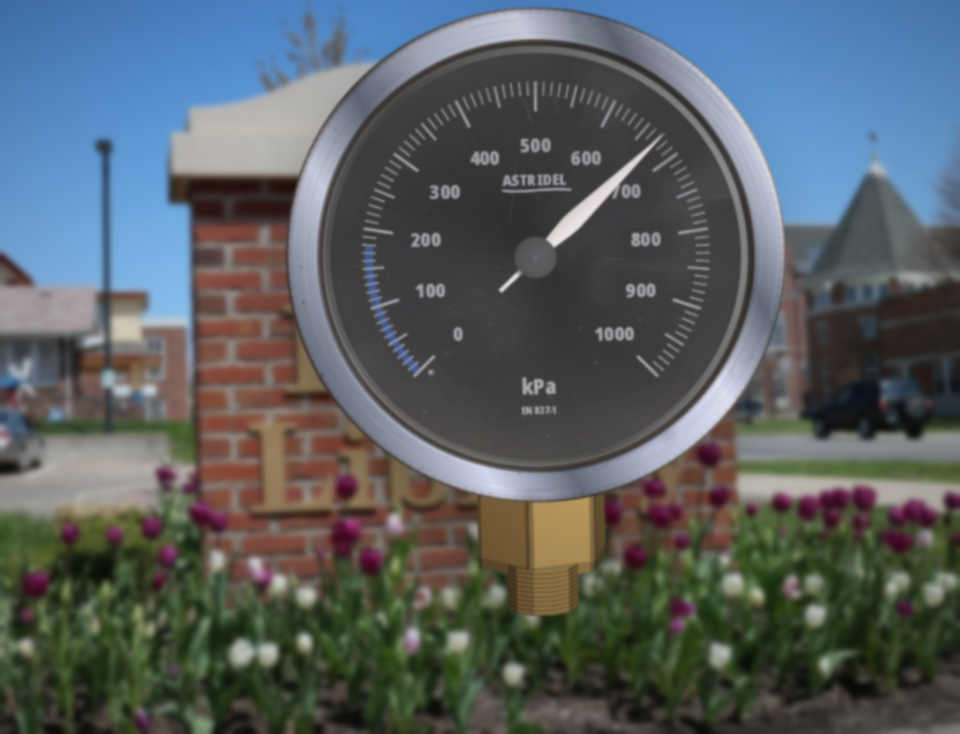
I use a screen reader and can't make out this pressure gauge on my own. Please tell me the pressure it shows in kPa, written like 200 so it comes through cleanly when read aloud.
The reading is 670
